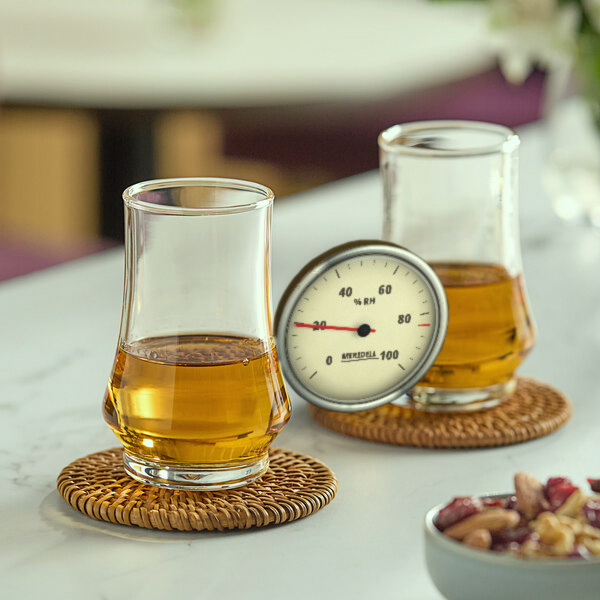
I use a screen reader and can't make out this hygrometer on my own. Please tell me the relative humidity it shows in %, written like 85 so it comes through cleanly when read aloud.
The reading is 20
